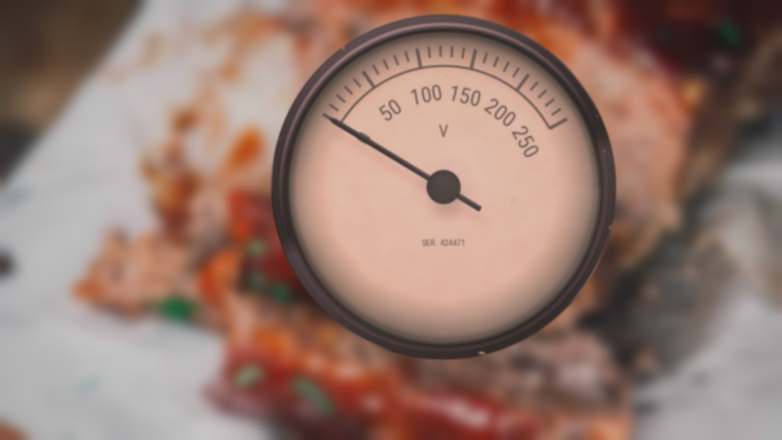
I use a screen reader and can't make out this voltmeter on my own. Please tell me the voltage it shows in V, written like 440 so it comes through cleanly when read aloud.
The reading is 0
